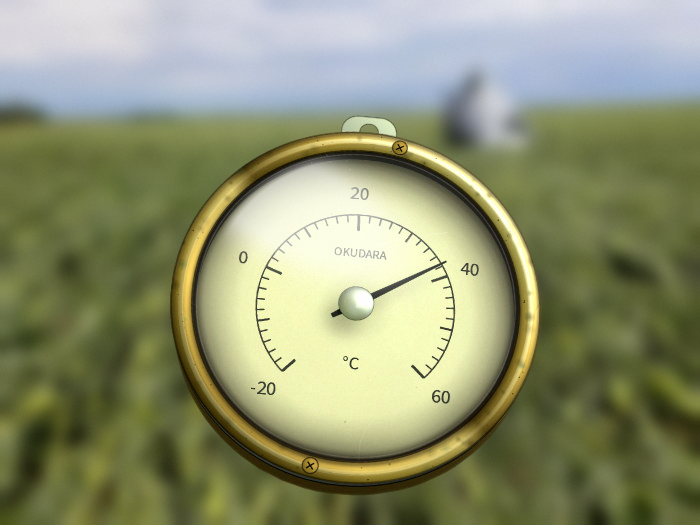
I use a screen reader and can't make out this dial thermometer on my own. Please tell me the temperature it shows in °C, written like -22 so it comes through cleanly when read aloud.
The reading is 38
